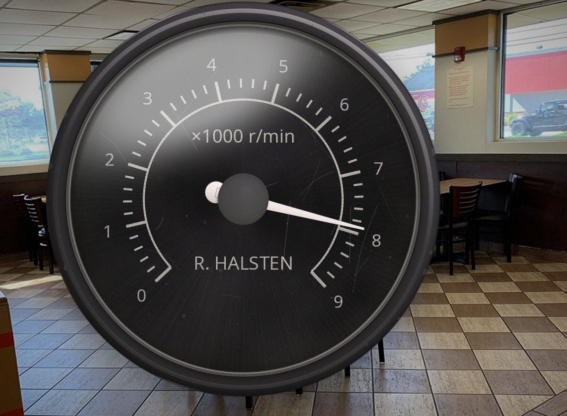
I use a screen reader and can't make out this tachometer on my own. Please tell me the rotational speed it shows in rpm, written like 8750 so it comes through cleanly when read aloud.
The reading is 7900
